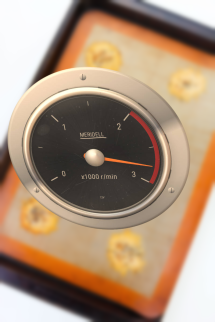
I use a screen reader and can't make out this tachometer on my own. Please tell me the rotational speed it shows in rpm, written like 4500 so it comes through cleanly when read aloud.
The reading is 2750
